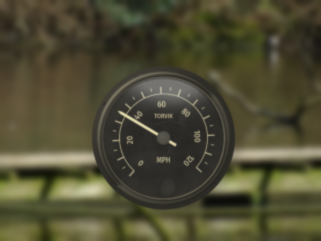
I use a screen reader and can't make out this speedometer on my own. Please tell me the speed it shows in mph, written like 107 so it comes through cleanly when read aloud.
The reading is 35
